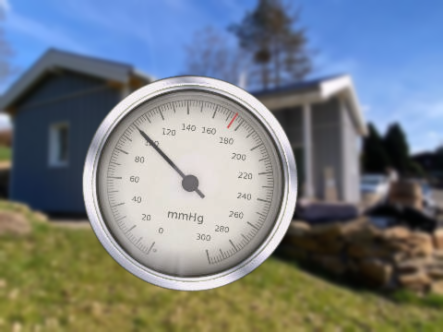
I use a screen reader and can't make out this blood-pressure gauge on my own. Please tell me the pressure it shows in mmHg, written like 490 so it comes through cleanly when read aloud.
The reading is 100
